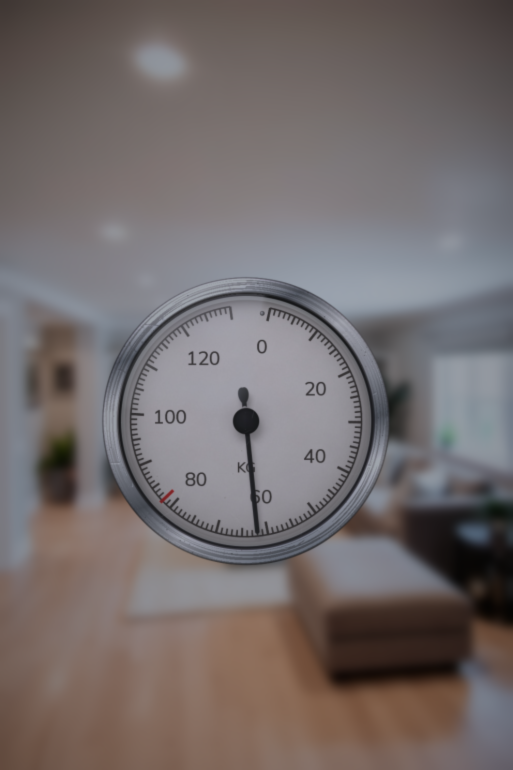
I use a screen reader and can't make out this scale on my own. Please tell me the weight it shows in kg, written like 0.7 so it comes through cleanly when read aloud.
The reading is 62
